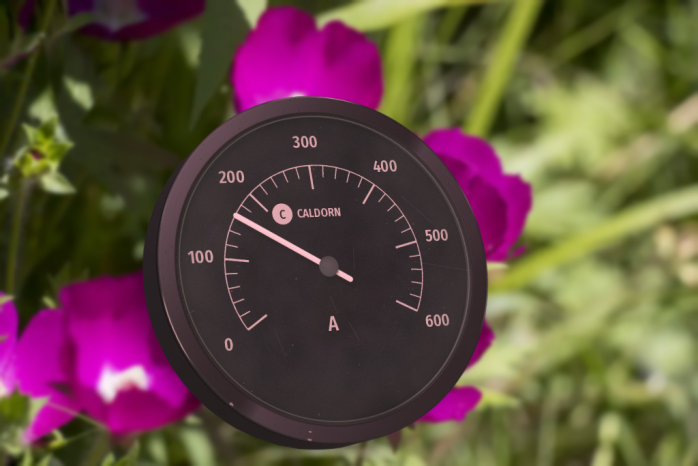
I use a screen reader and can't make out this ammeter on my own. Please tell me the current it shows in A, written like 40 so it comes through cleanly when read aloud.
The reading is 160
